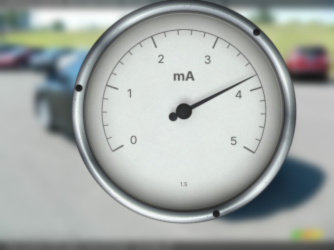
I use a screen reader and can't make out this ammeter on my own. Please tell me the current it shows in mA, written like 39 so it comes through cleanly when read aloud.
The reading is 3.8
